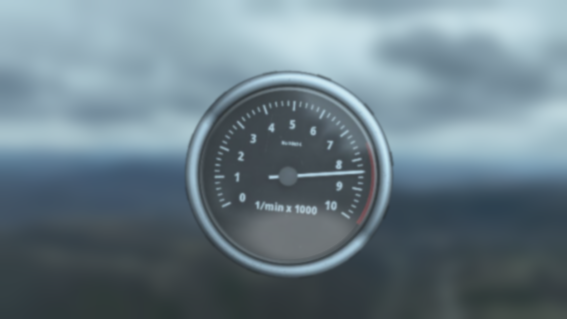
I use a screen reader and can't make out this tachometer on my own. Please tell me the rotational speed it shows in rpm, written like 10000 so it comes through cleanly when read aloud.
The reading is 8400
